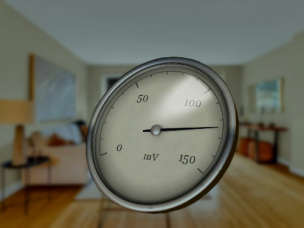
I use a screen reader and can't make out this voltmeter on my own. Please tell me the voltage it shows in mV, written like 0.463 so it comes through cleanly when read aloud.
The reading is 125
